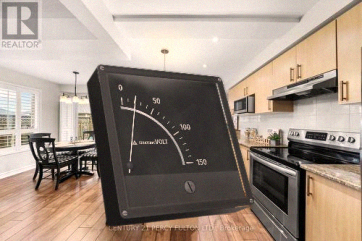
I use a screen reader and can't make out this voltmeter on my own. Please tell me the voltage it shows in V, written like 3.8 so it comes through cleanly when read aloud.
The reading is 20
